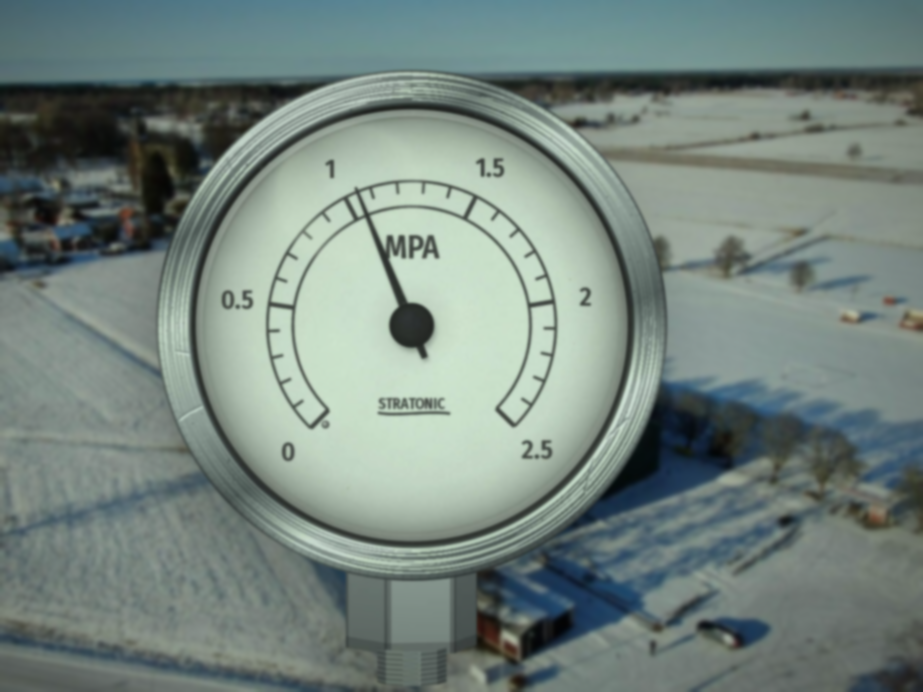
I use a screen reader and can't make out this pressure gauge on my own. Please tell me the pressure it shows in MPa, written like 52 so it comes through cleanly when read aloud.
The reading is 1.05
